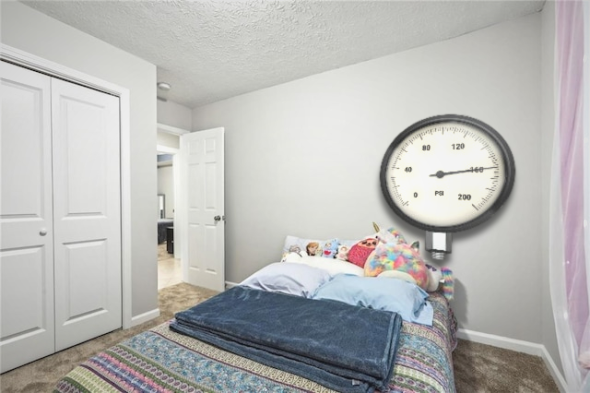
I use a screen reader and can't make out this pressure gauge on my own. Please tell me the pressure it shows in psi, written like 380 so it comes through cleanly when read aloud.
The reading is 160
